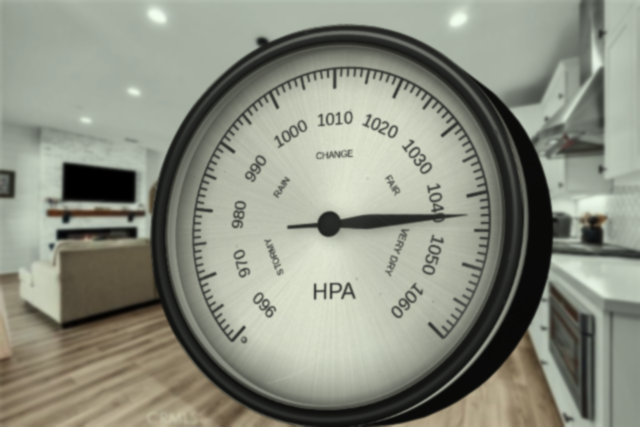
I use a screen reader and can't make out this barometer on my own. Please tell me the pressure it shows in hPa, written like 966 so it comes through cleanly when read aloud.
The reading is 1043
